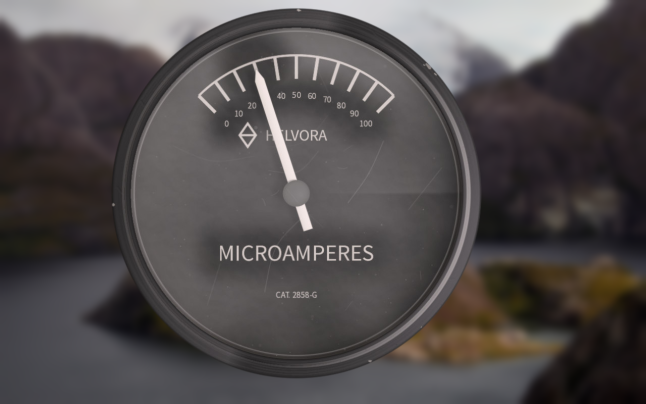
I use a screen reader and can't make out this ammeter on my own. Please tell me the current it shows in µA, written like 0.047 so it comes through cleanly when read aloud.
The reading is 30
